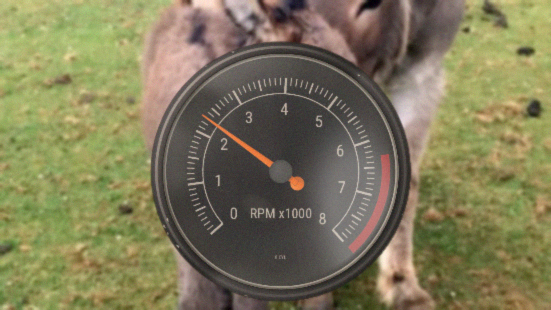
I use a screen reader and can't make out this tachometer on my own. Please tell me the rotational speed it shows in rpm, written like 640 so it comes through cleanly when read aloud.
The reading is 2300
